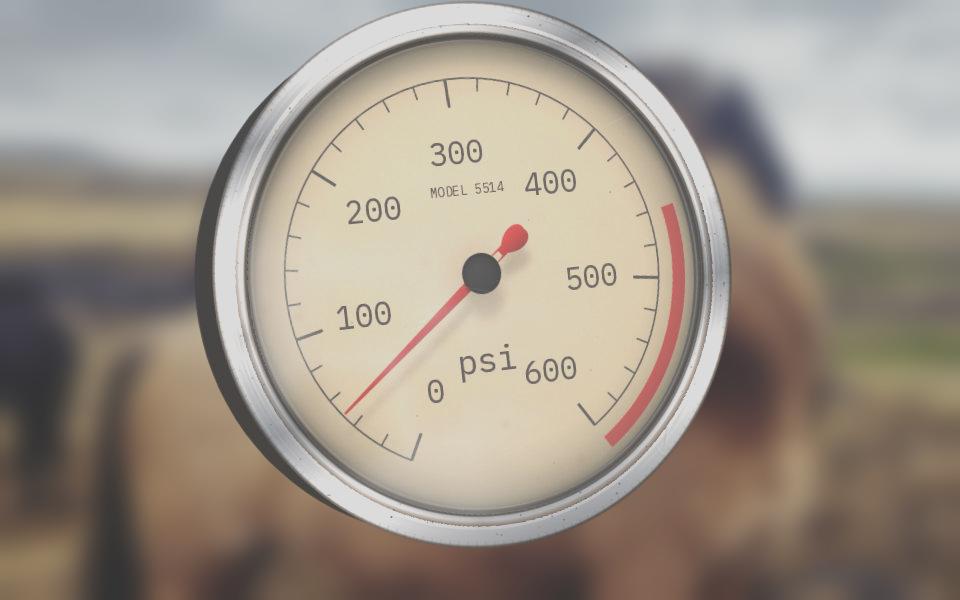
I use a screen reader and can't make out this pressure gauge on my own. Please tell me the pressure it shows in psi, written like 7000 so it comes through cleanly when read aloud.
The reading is 50
